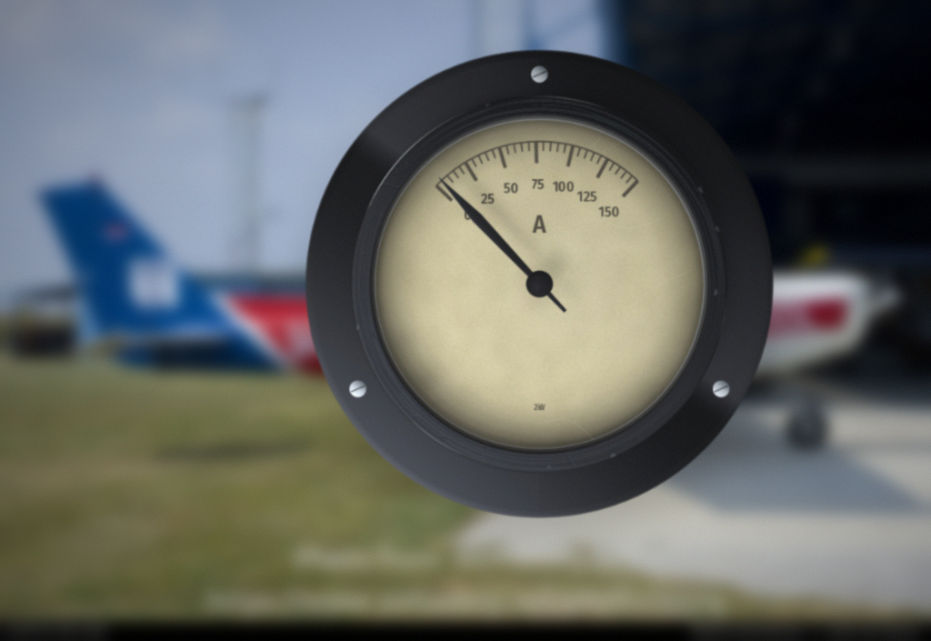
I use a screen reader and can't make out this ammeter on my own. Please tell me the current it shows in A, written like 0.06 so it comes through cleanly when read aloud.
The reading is 5
